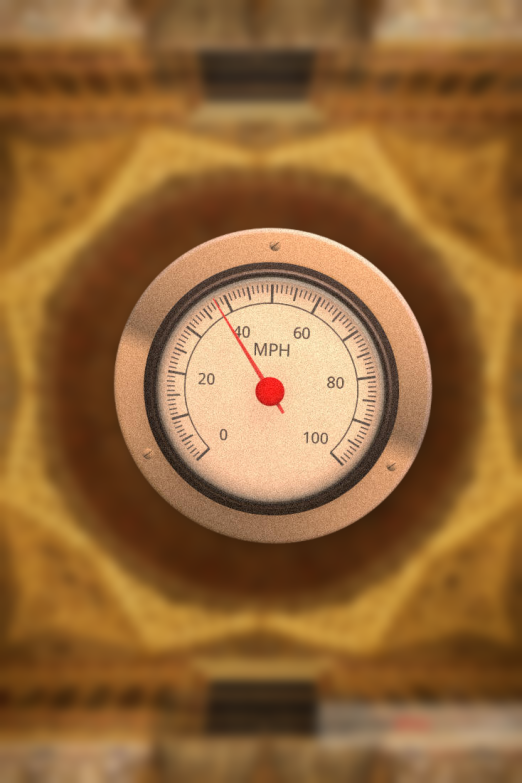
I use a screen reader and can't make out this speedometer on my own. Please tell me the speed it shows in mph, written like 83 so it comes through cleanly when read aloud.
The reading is 38
